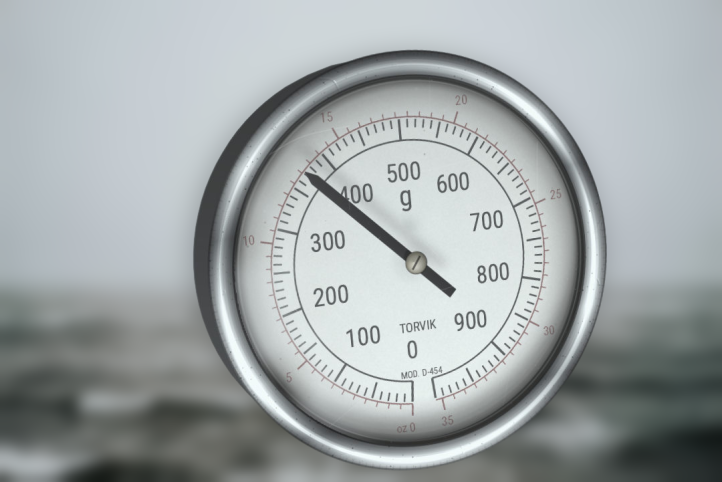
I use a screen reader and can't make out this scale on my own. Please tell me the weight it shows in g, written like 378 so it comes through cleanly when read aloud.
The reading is 370
